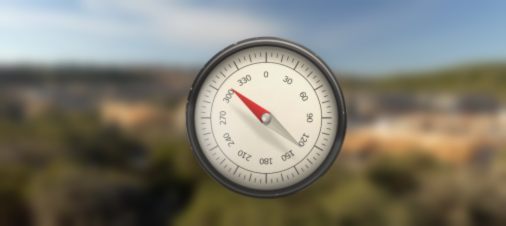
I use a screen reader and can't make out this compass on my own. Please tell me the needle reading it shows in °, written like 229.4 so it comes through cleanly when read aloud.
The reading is 310
